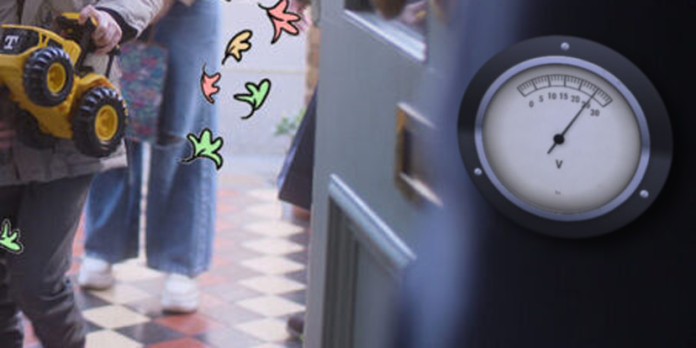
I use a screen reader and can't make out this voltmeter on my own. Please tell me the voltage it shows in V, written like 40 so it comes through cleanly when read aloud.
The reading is 25
